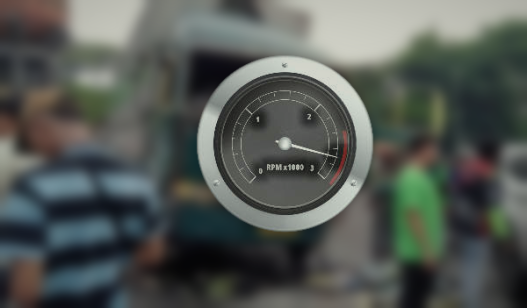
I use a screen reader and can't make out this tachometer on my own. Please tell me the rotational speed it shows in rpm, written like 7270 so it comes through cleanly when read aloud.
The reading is 2700
